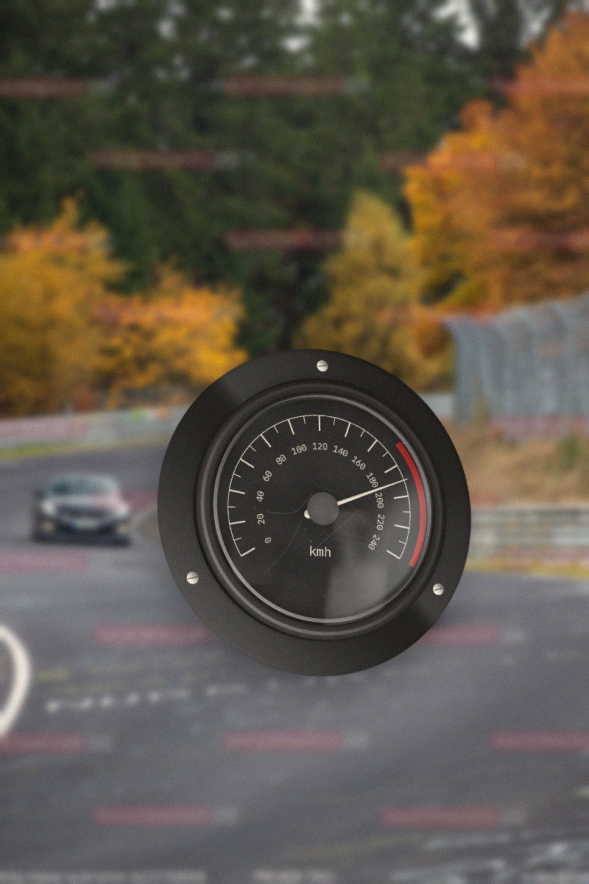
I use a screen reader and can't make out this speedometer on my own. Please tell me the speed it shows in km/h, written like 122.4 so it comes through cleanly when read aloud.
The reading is 190
